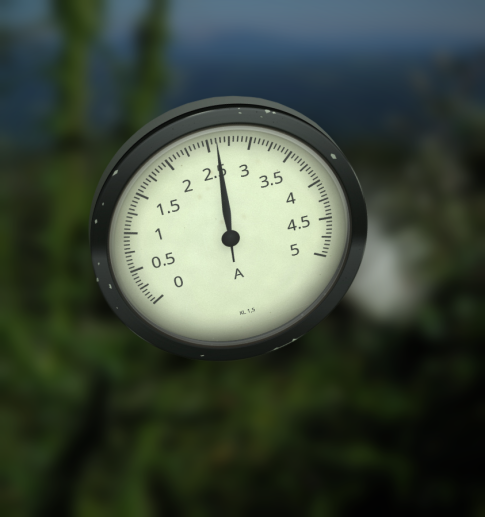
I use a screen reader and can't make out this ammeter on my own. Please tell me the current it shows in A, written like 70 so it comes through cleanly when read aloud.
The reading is 2.6
